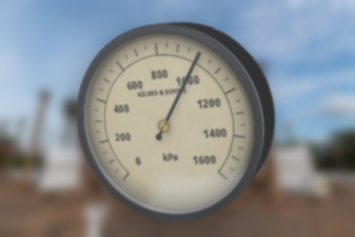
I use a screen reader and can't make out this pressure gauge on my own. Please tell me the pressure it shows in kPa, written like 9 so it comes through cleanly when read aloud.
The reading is 1000
